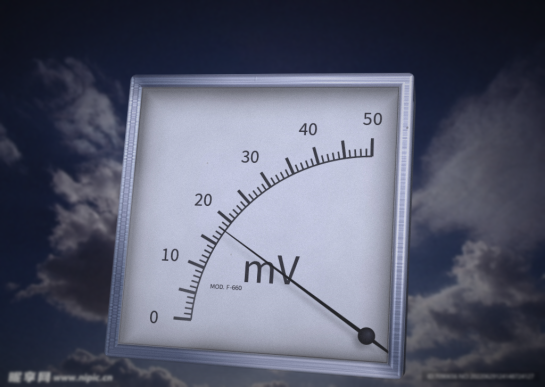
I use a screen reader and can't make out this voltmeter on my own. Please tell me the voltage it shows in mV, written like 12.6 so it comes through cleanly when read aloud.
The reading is 18
